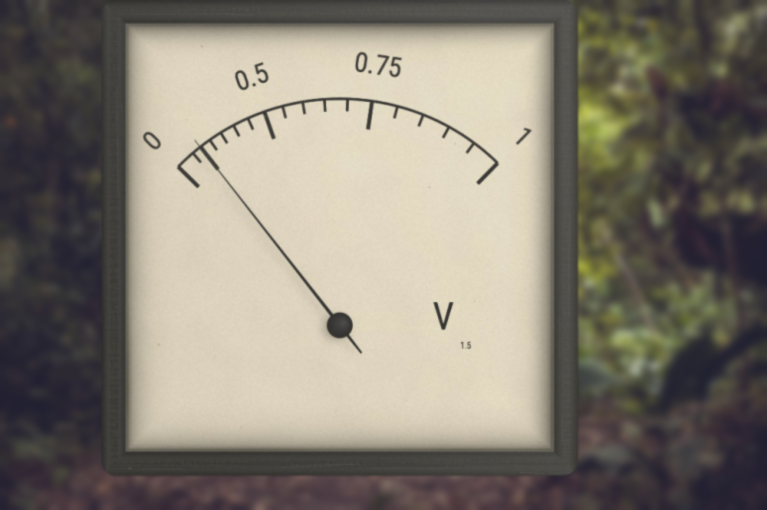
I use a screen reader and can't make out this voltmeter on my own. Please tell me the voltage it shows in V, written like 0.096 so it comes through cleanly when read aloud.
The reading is 0.25
